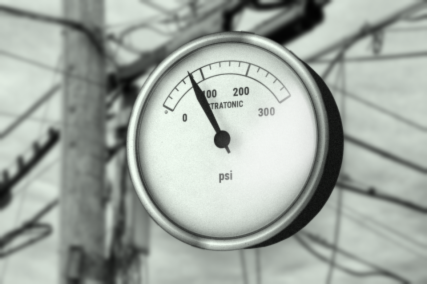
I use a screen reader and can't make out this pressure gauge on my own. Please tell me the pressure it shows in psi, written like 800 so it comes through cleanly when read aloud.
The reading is 80
